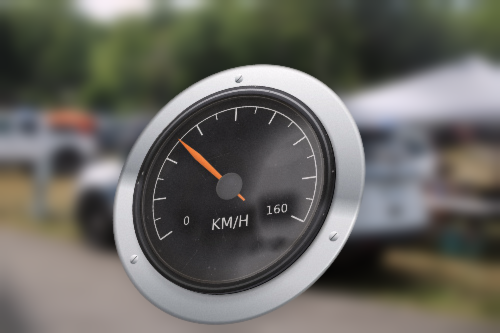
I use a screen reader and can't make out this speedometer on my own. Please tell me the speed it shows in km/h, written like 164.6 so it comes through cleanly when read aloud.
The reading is 50
